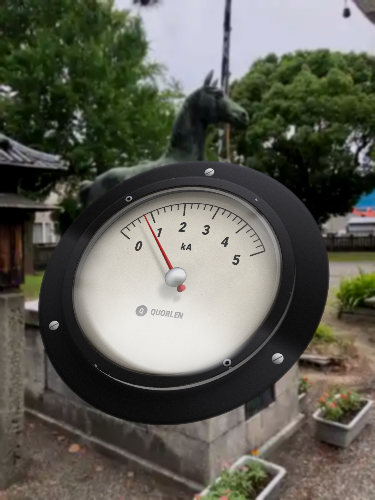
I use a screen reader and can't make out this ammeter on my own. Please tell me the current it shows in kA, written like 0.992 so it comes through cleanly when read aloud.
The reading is 0.8
